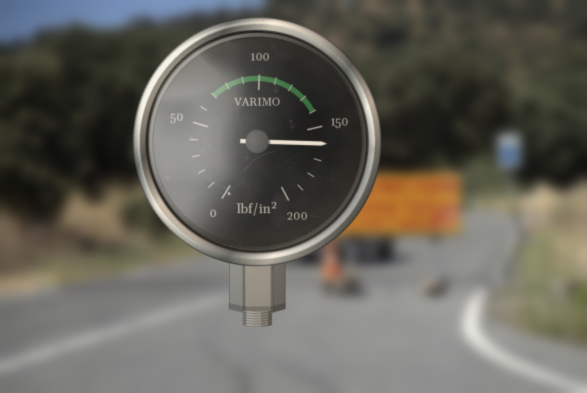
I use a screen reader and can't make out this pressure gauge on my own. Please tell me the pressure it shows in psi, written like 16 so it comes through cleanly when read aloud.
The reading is 160
